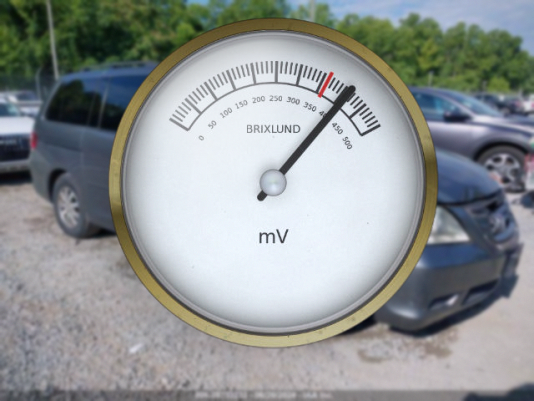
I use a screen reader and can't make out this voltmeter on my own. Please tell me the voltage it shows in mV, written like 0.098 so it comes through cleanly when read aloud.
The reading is 410
